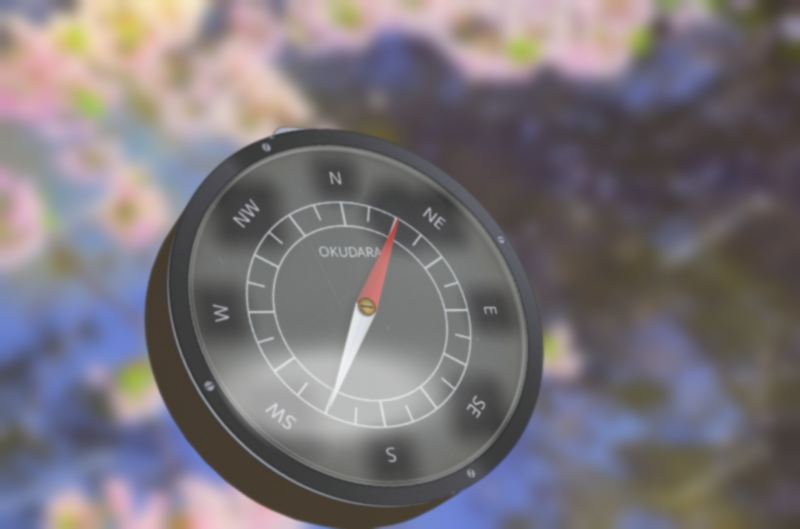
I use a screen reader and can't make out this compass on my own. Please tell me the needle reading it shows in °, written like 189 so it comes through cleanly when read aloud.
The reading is 30
